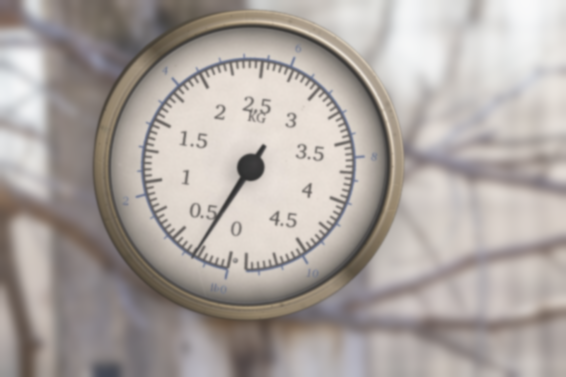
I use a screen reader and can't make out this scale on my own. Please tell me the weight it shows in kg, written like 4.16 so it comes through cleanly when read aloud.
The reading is 0.3
